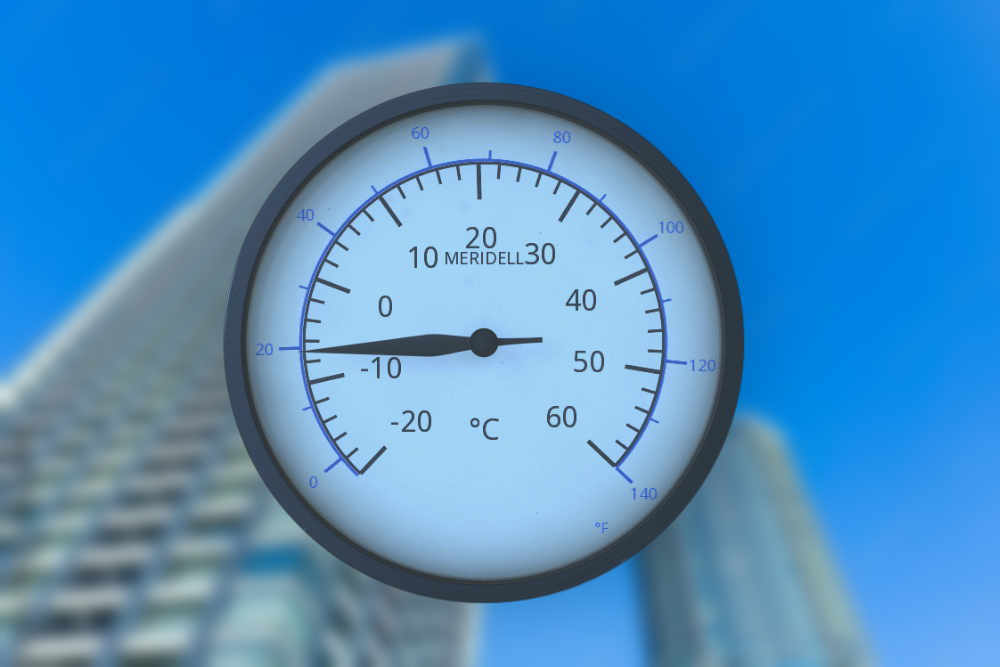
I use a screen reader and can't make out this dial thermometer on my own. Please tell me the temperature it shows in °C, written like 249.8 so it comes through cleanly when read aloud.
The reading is -7
